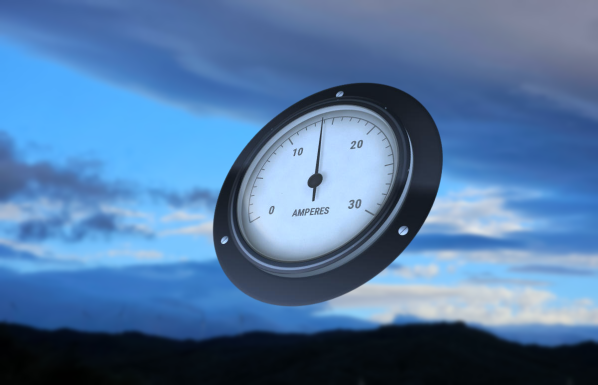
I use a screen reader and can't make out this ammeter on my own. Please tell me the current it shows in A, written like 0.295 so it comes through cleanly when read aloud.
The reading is 14
